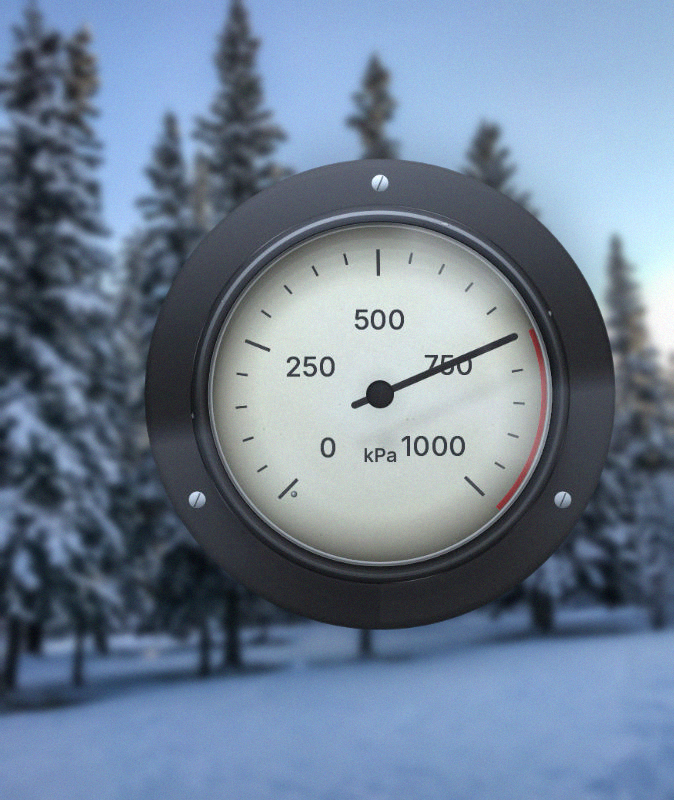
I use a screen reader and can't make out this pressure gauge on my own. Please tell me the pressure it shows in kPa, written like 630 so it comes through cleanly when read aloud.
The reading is 750
